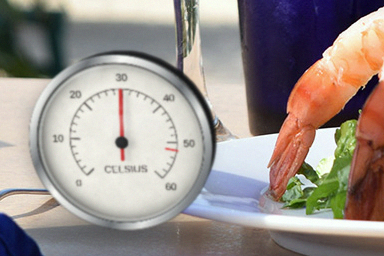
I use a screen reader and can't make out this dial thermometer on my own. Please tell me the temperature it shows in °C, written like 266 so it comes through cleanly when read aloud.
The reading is 30
